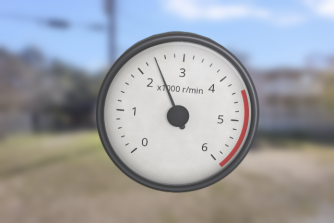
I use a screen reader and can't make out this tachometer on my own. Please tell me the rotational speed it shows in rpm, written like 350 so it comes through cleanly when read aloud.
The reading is 2400
